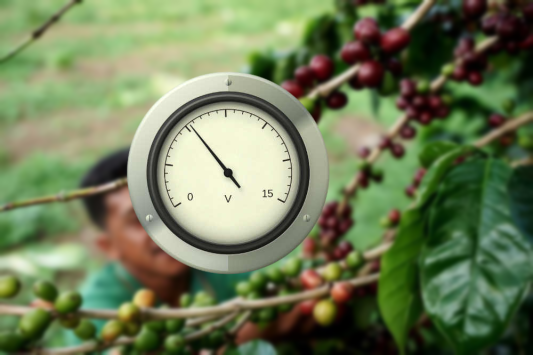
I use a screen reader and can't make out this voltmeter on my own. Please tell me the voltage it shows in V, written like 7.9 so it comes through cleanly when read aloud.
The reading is 5.25
